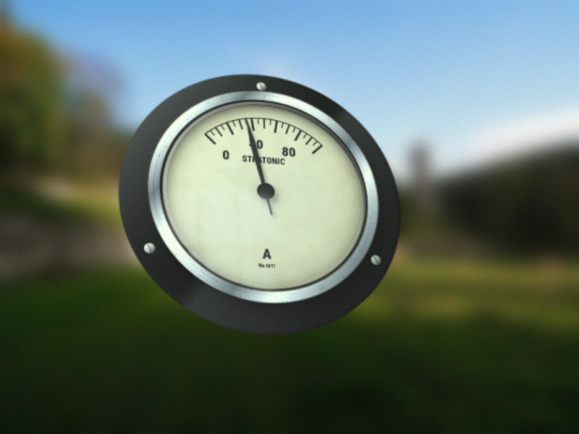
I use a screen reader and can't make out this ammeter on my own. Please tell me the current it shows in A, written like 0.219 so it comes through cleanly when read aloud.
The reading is 35
